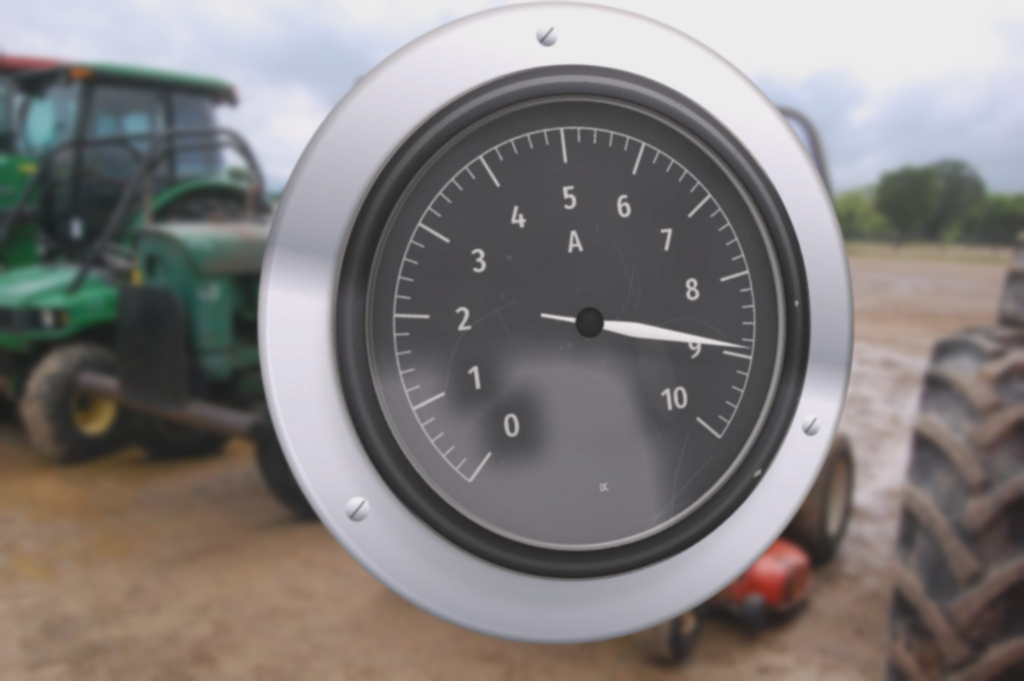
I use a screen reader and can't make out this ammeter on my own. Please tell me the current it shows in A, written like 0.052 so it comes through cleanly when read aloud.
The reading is 8.9
